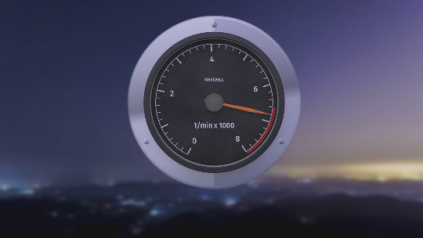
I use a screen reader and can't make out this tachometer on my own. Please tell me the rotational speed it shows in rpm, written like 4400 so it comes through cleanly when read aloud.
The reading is 6800
